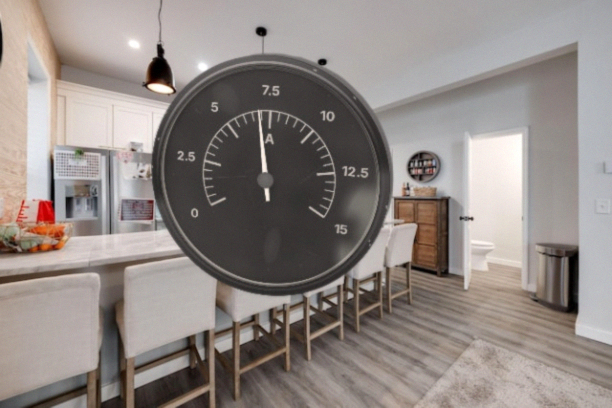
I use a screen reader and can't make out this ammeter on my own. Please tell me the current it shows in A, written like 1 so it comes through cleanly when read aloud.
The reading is 7
